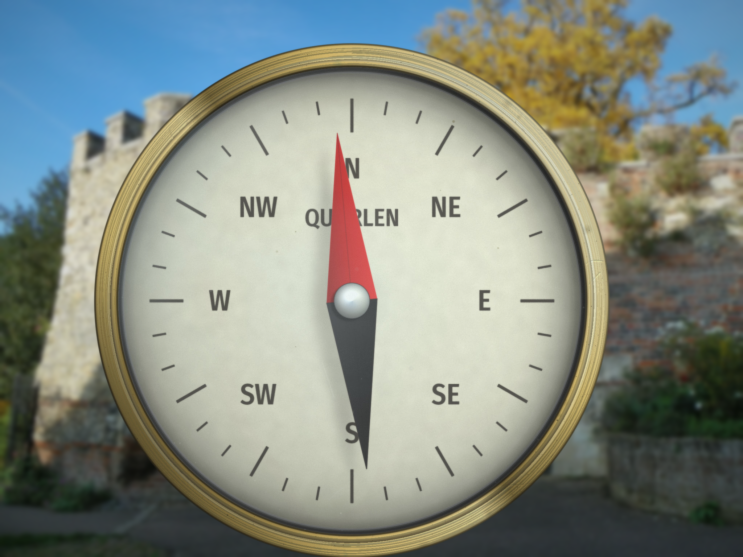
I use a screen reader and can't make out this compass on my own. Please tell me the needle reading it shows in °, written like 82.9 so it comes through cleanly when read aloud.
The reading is 355
